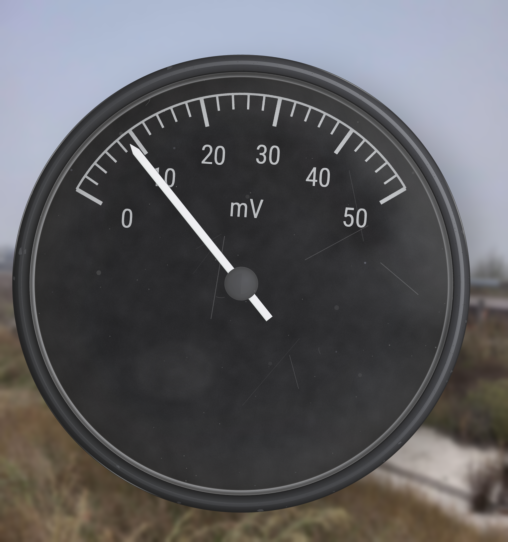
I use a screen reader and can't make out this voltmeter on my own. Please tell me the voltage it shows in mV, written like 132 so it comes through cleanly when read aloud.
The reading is 9
